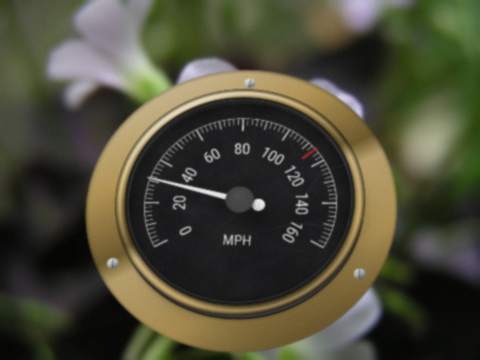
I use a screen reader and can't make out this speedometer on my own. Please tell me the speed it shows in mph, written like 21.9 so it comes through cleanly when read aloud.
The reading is 30
